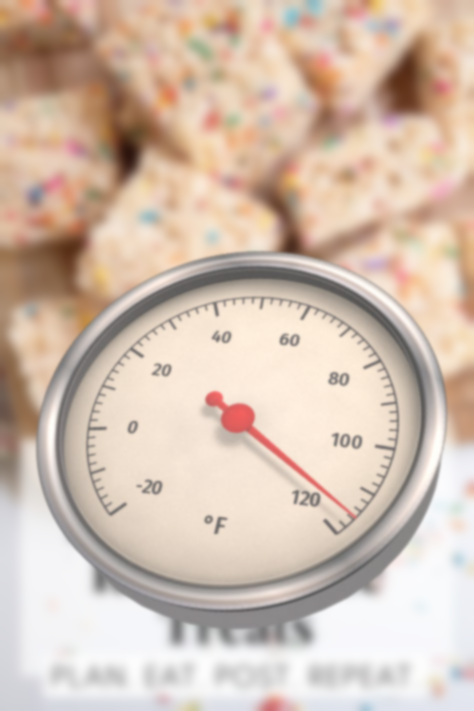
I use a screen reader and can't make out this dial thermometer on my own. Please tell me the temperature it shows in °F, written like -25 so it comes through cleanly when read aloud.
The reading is 116
